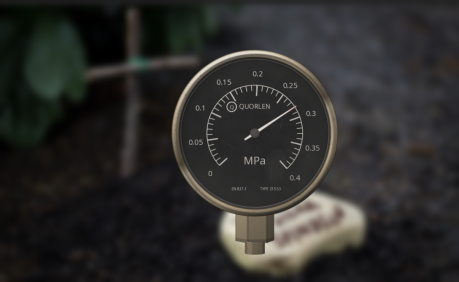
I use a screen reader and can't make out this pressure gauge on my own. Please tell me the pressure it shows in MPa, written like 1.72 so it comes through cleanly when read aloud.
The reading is 0.28
